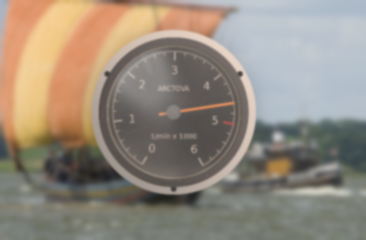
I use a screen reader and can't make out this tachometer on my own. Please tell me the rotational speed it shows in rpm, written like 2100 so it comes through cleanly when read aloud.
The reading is 4600
